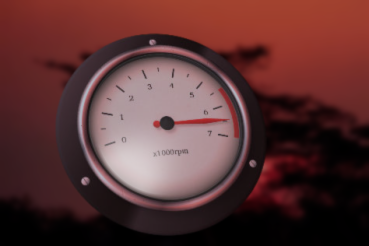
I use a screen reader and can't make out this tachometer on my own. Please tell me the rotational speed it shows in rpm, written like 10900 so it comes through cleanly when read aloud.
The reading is 6500
